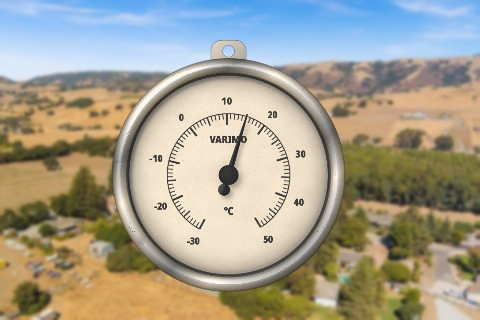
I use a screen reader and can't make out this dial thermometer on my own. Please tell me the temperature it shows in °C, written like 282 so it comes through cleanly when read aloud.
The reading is 15
